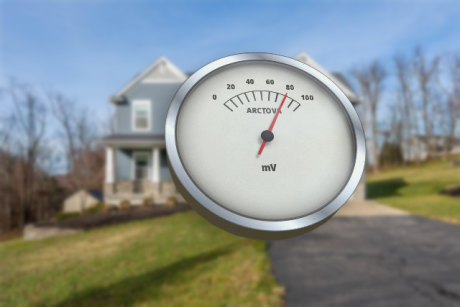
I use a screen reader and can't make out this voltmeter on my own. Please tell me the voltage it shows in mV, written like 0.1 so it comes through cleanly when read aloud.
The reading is 80
